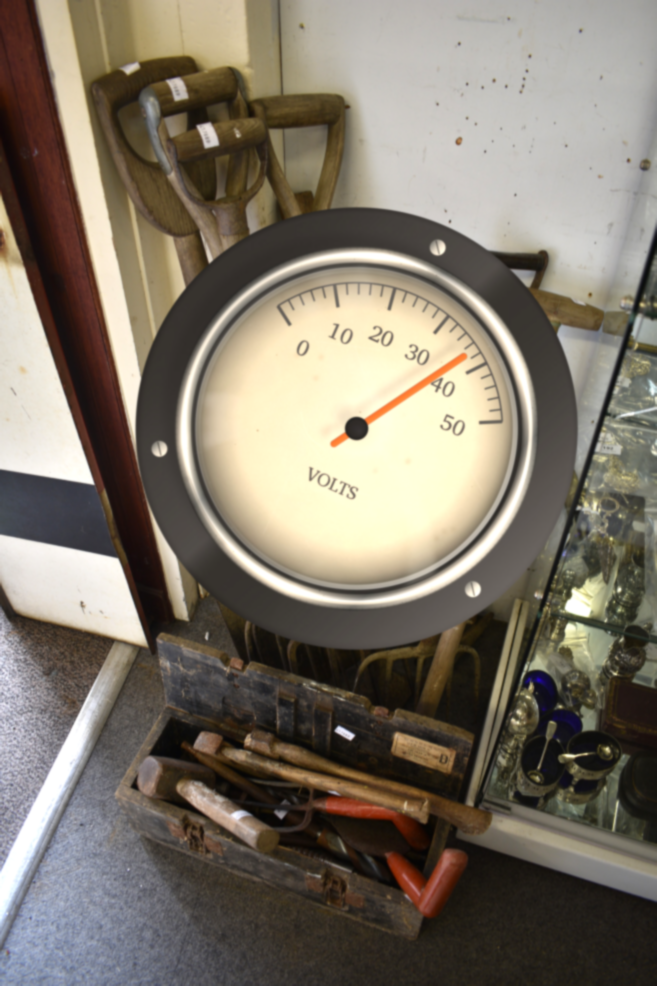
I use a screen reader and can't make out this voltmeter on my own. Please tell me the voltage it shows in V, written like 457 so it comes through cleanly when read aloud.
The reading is 37
